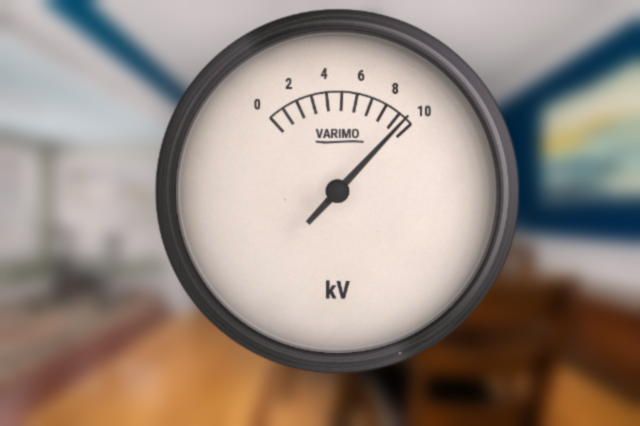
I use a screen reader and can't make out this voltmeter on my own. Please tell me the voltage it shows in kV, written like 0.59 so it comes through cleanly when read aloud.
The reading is 9.5
